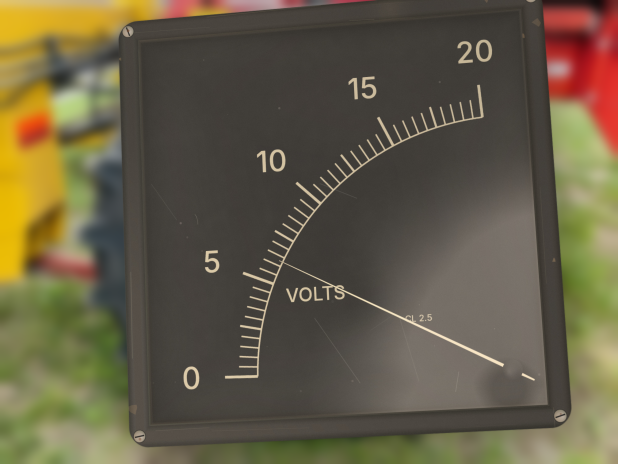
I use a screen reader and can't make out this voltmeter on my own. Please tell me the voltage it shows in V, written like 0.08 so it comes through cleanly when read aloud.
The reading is 6.25
